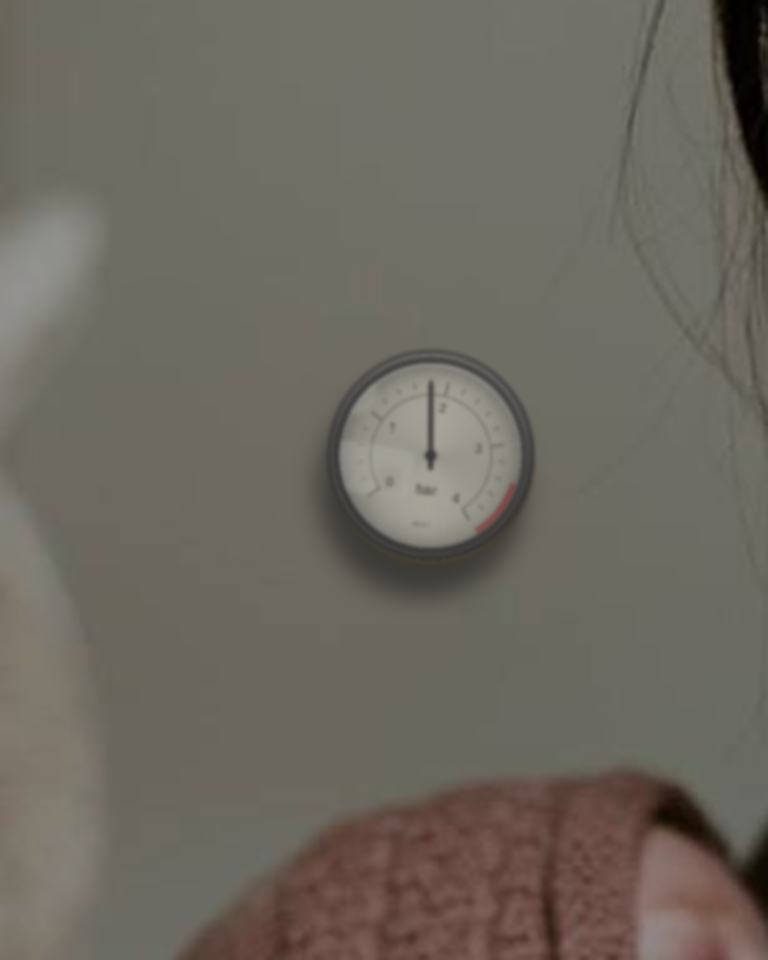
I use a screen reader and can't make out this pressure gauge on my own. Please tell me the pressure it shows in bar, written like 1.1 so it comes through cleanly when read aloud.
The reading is 1.8
